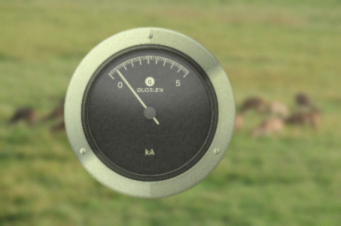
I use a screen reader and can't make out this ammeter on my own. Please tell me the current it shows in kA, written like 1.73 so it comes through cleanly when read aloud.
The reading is 0.5
